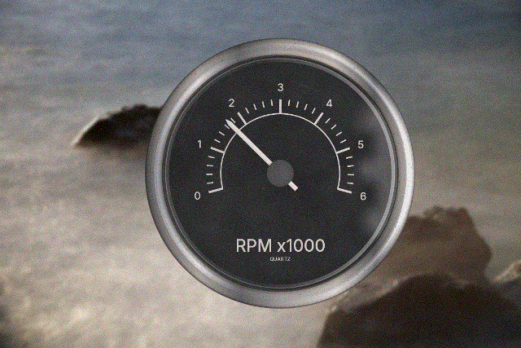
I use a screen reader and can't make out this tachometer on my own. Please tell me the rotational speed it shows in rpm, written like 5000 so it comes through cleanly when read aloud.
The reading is 1700
